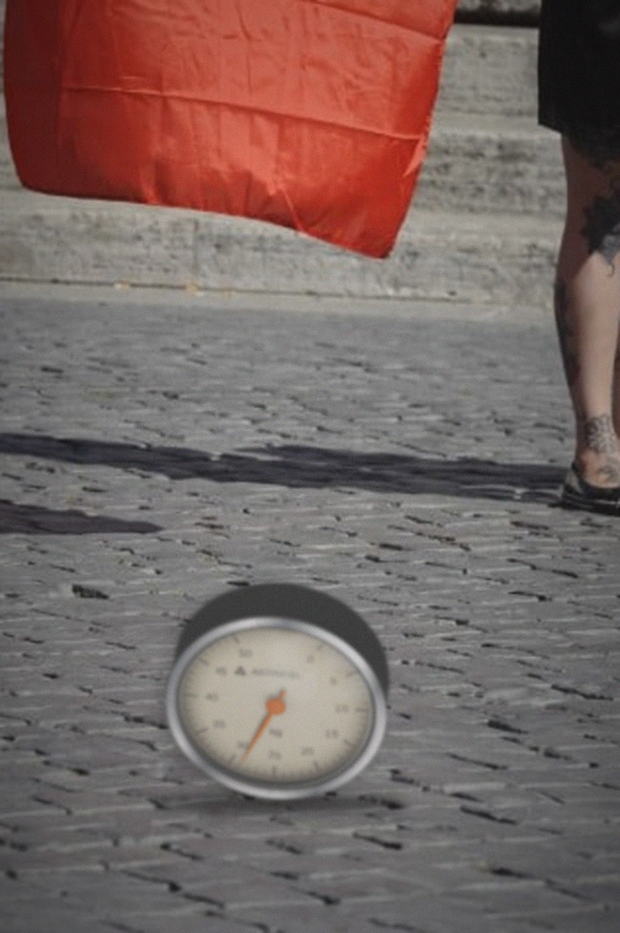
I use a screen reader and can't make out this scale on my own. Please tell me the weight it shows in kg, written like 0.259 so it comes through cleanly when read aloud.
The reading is 29
